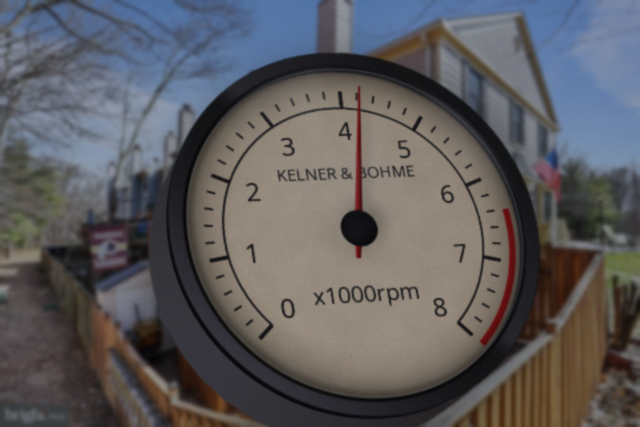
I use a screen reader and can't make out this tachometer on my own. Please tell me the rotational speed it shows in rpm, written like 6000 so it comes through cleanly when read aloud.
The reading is 4200
